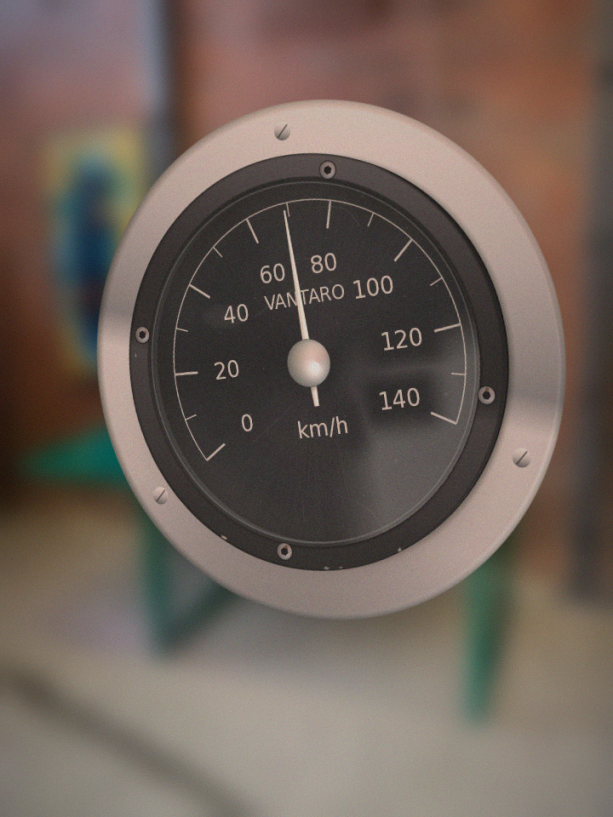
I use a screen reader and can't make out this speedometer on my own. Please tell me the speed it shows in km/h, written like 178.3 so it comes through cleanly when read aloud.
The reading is 70
